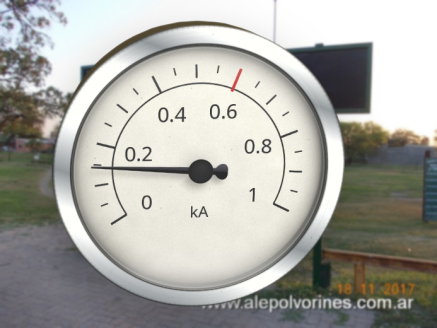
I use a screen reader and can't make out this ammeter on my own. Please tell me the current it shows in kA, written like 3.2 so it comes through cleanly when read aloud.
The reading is 0.15
